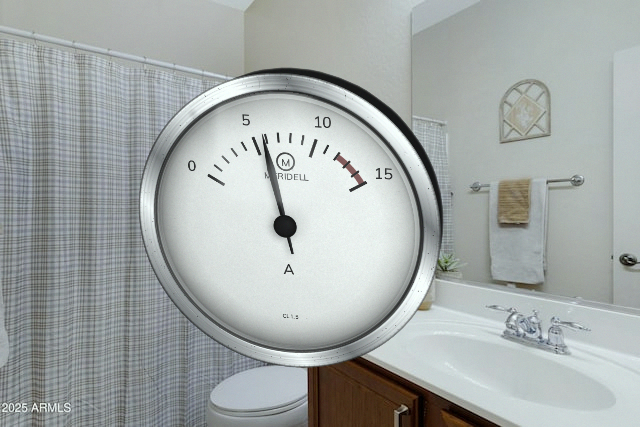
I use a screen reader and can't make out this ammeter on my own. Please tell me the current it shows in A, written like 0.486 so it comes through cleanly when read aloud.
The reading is 6
